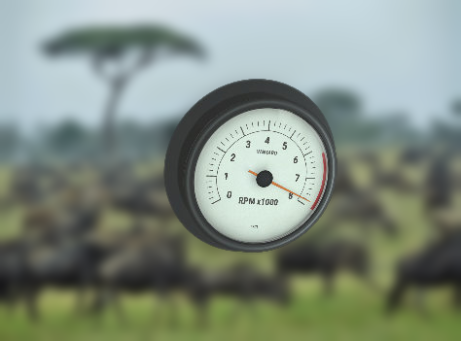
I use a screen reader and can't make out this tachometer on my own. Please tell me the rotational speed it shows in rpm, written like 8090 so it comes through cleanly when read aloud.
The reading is 7800
